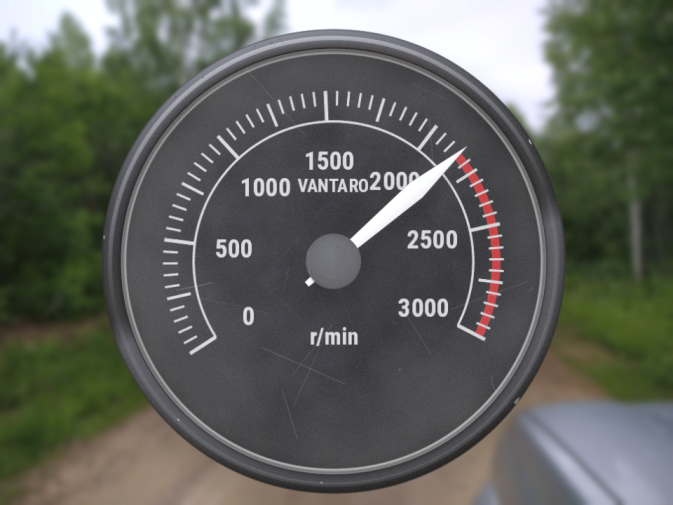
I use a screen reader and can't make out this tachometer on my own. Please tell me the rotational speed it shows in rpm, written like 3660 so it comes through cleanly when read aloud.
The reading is 2150
